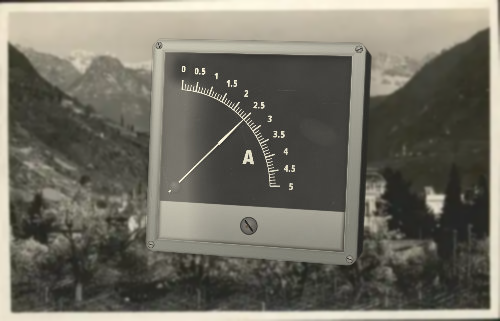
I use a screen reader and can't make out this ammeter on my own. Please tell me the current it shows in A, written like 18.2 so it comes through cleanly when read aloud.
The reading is 2.5
